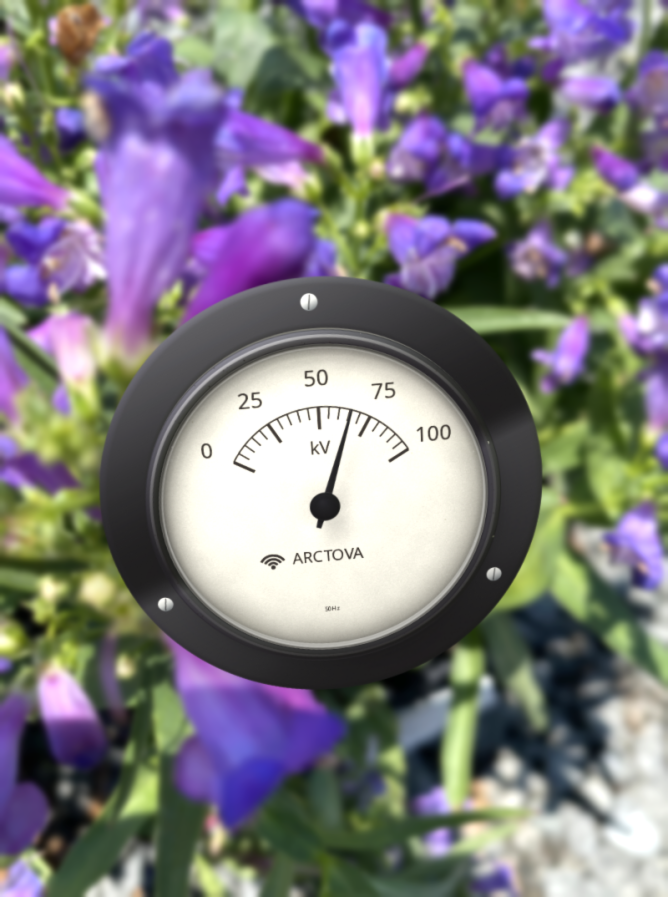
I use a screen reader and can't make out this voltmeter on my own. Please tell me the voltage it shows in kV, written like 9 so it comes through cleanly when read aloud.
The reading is 65
